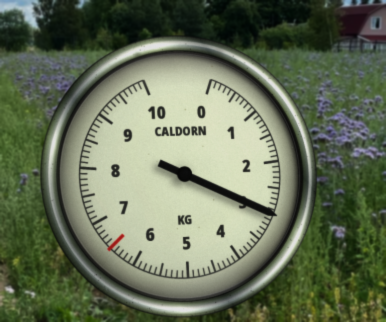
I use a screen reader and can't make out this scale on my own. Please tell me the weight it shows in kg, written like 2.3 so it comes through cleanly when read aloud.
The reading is 3
